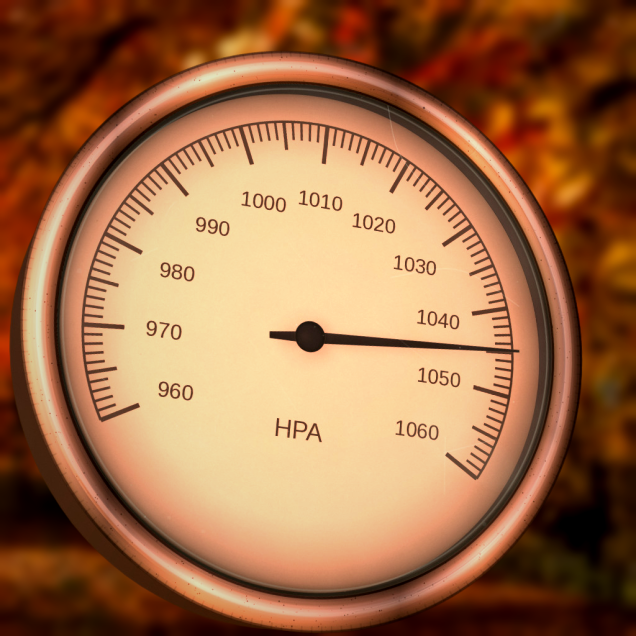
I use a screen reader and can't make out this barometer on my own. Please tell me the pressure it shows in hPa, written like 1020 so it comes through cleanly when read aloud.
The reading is 1045
